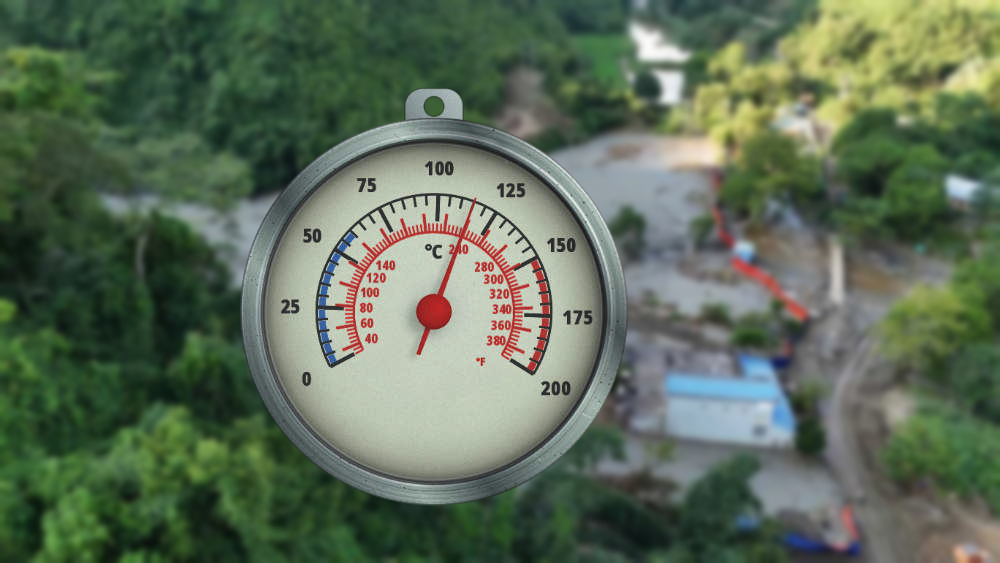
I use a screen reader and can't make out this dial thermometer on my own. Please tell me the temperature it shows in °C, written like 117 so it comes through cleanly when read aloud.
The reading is 115
